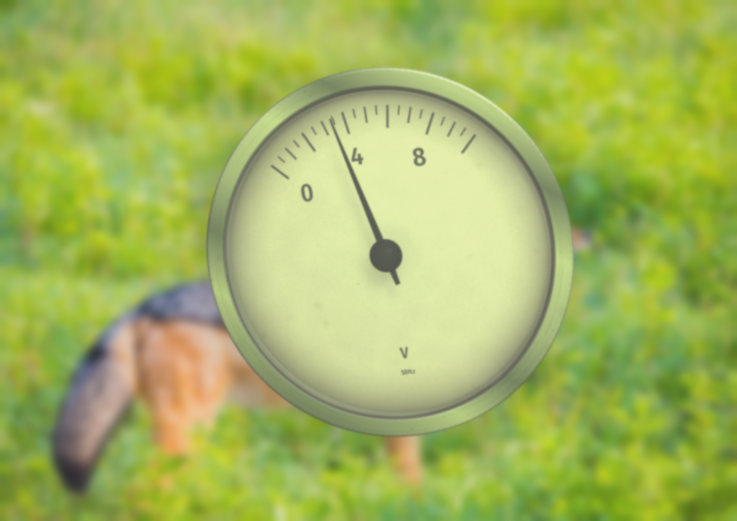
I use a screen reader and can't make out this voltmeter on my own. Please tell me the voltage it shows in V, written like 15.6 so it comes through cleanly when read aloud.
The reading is 3.5
